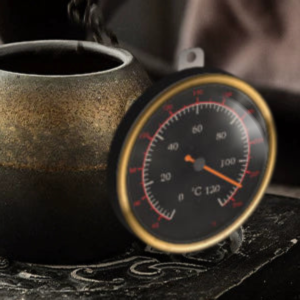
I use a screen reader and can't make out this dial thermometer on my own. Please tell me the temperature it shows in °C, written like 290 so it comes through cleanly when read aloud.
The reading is 110
